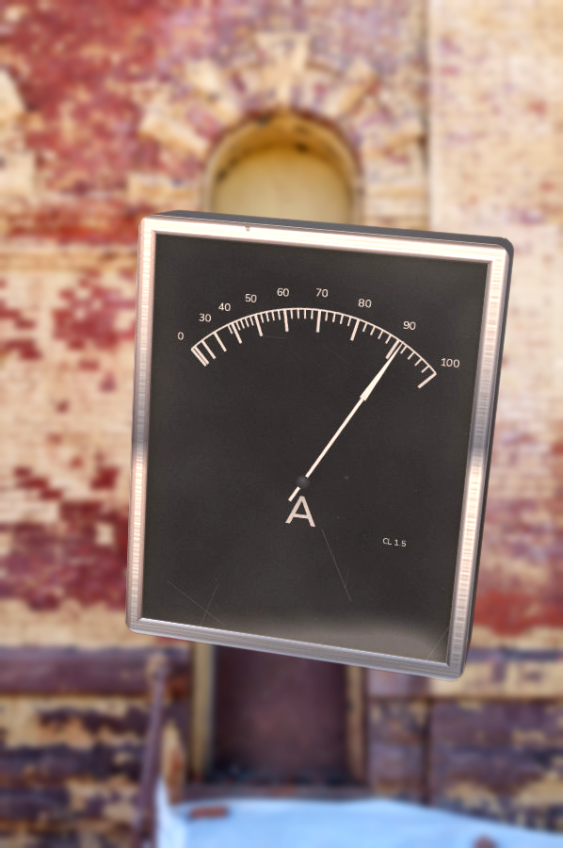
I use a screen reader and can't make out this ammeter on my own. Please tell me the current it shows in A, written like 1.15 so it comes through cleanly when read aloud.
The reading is 91
